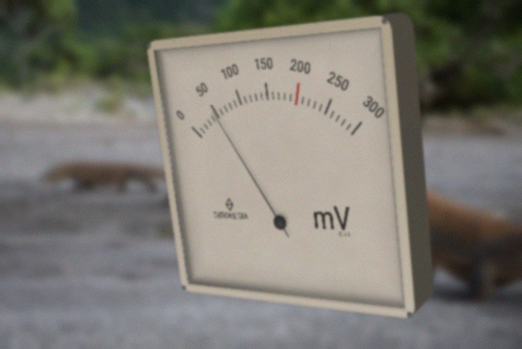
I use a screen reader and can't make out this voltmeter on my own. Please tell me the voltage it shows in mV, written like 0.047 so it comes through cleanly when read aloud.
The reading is 50
